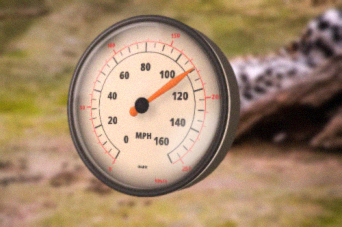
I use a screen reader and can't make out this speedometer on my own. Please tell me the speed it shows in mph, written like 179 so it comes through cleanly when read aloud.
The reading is 110
